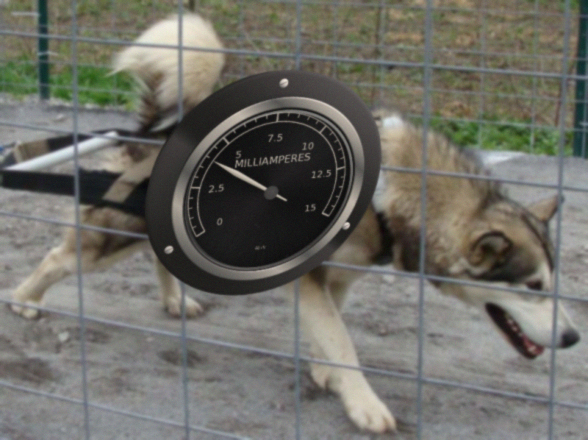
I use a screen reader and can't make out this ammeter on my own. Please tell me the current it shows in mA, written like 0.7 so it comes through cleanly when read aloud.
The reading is 4
